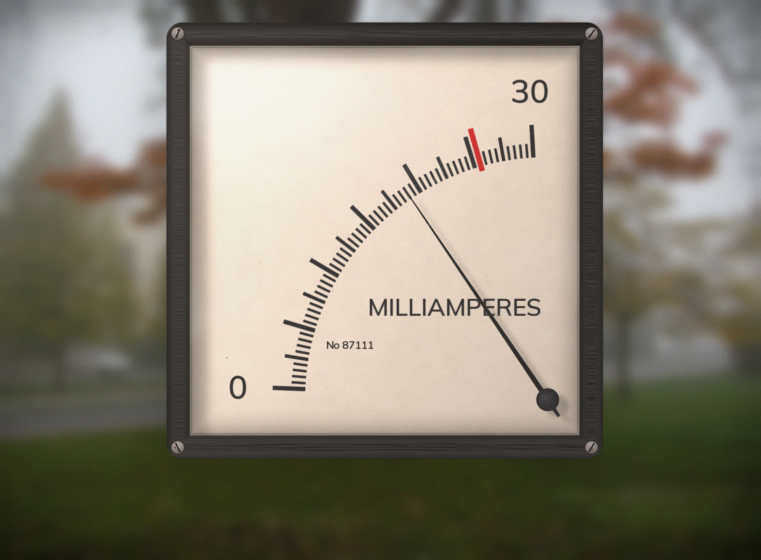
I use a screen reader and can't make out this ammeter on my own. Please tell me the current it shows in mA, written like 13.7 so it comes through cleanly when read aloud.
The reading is 19
